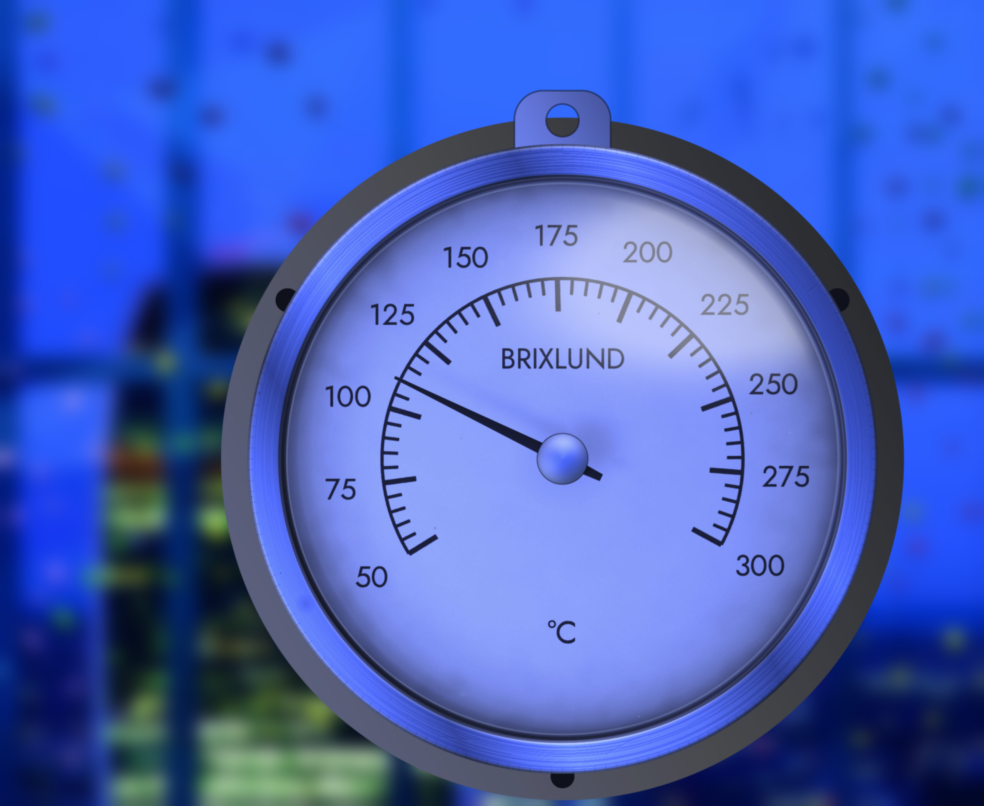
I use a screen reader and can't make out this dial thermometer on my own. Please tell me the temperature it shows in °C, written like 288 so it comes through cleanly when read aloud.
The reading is 110
